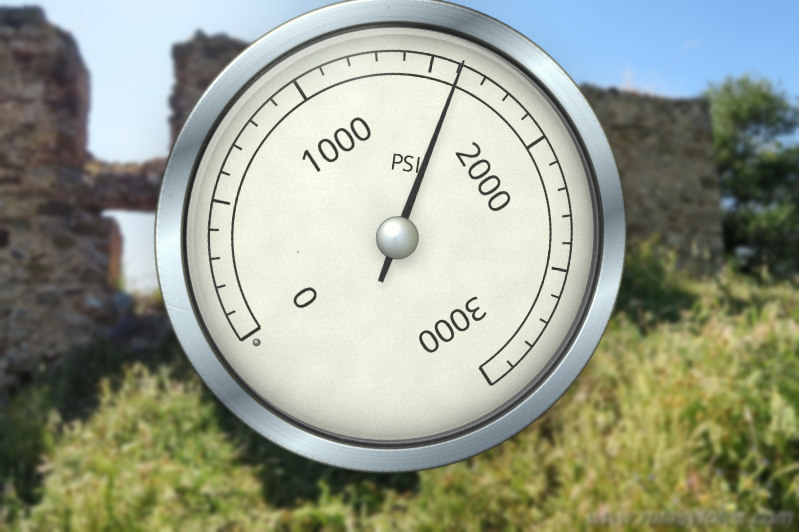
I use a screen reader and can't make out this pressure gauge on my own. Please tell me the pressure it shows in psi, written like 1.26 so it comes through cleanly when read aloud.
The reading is 1600
